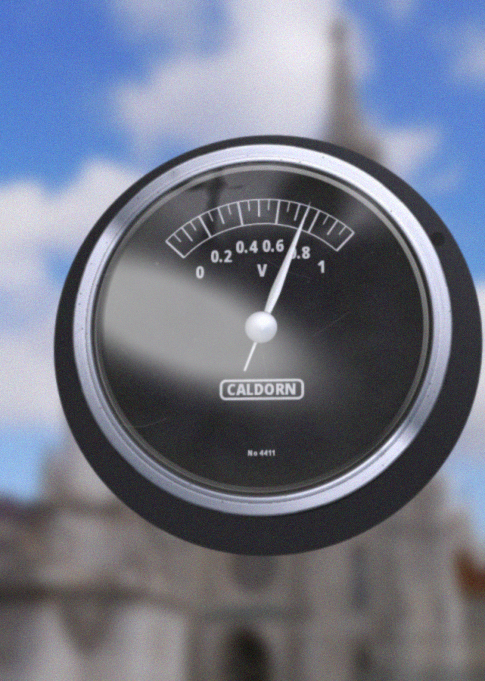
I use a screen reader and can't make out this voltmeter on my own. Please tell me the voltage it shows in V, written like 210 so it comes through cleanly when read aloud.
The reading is 0.75
